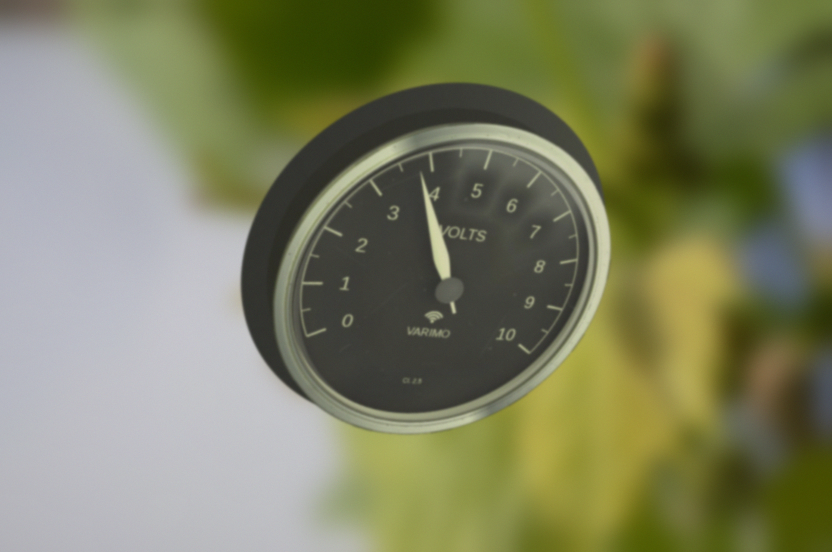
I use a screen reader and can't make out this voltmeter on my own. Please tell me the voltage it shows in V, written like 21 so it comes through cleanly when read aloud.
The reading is 3.75
